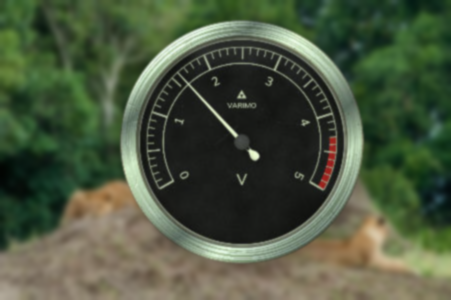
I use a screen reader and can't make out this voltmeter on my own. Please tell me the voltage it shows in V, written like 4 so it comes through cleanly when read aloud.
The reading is 1.6
